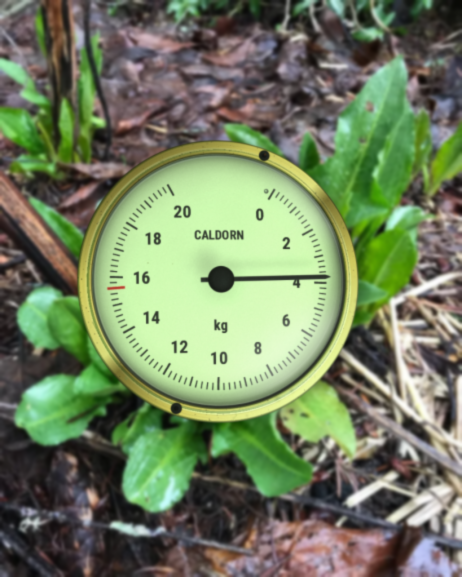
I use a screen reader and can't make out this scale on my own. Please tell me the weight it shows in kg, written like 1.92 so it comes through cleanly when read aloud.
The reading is 3.8
